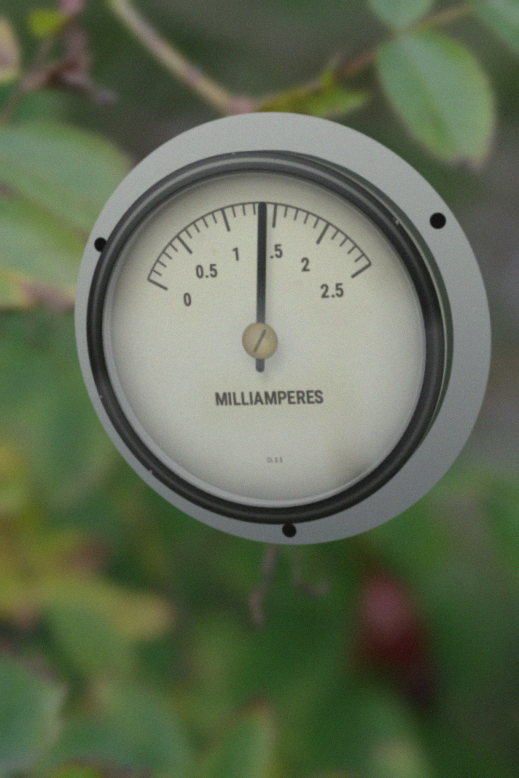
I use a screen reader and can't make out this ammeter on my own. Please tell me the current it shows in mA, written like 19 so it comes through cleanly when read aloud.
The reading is 1.4
